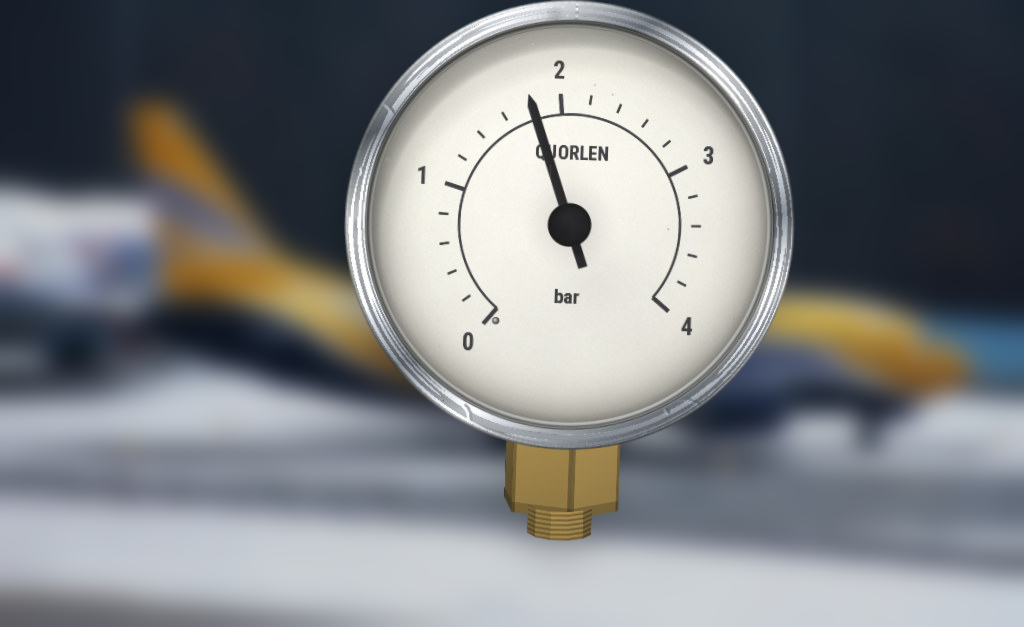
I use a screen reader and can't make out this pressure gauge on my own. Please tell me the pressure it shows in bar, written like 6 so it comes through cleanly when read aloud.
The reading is 1.8
